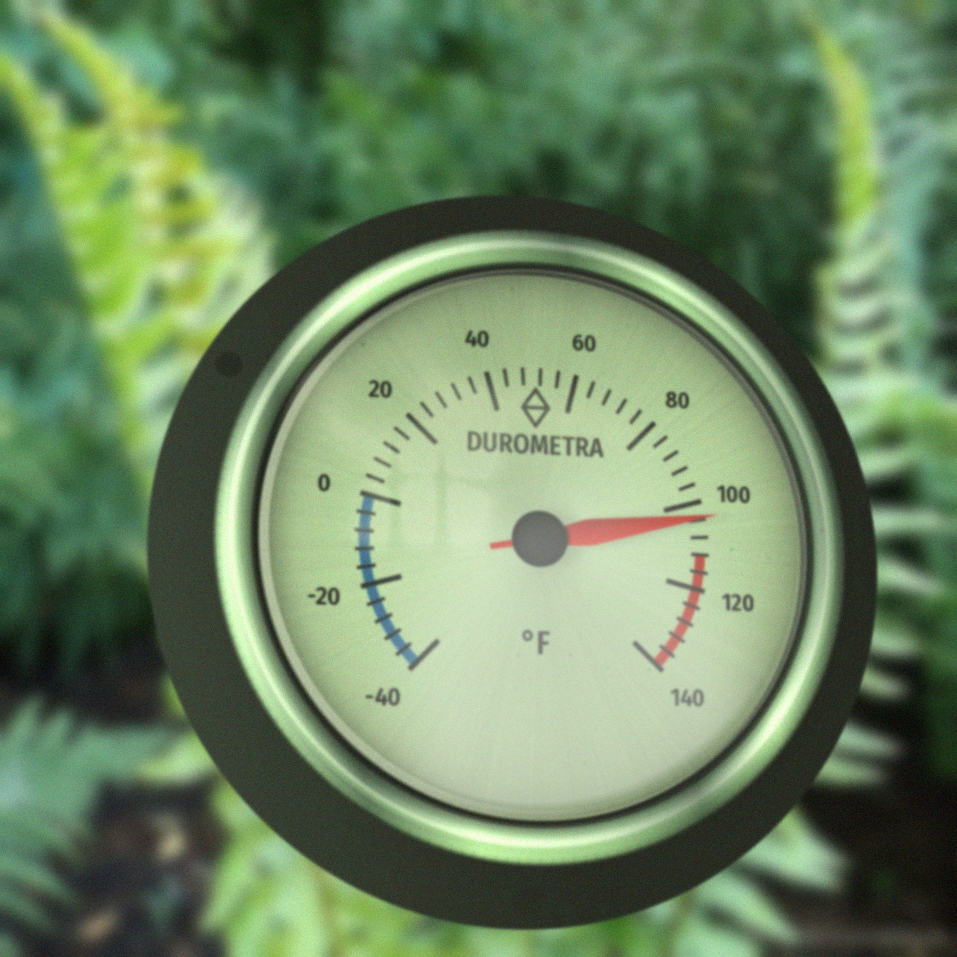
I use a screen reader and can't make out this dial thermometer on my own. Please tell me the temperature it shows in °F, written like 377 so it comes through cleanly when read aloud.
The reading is 104
